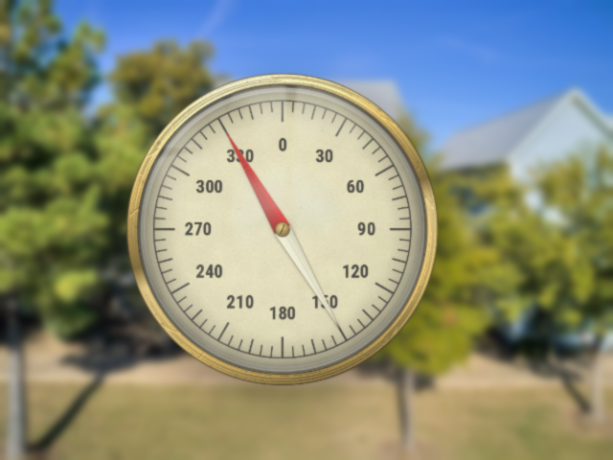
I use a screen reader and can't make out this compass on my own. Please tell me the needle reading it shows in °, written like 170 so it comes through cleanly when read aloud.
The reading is 330
